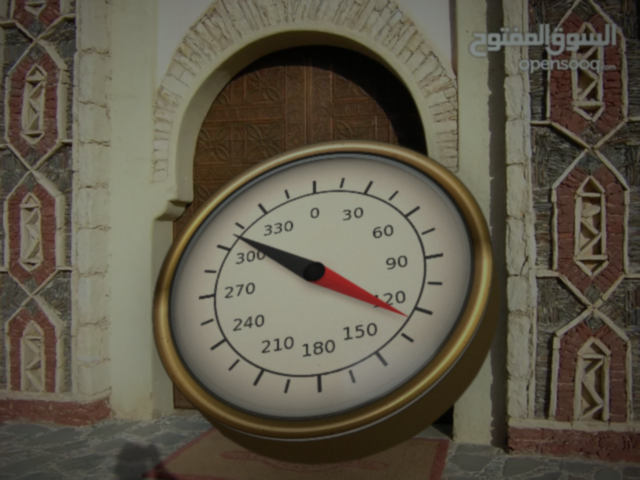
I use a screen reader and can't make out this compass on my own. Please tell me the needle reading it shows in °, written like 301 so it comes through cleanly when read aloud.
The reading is 127.5
